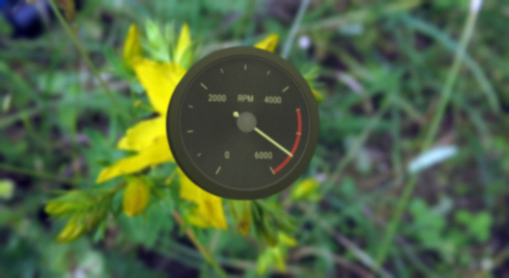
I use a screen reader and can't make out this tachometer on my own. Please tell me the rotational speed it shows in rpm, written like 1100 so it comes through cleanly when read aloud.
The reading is 5500
